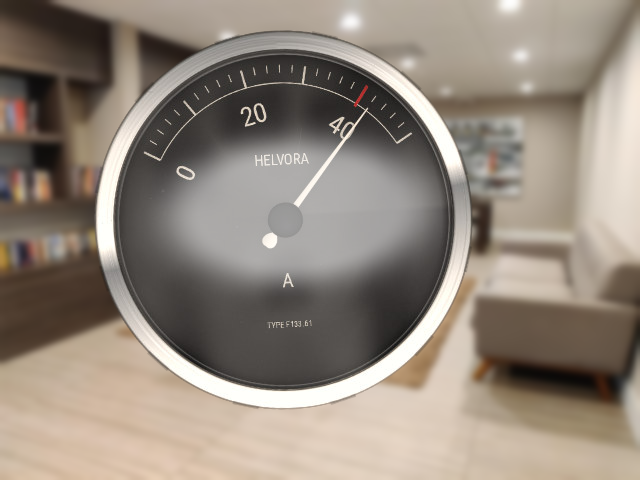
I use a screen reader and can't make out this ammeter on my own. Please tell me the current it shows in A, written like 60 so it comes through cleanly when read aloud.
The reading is 42
